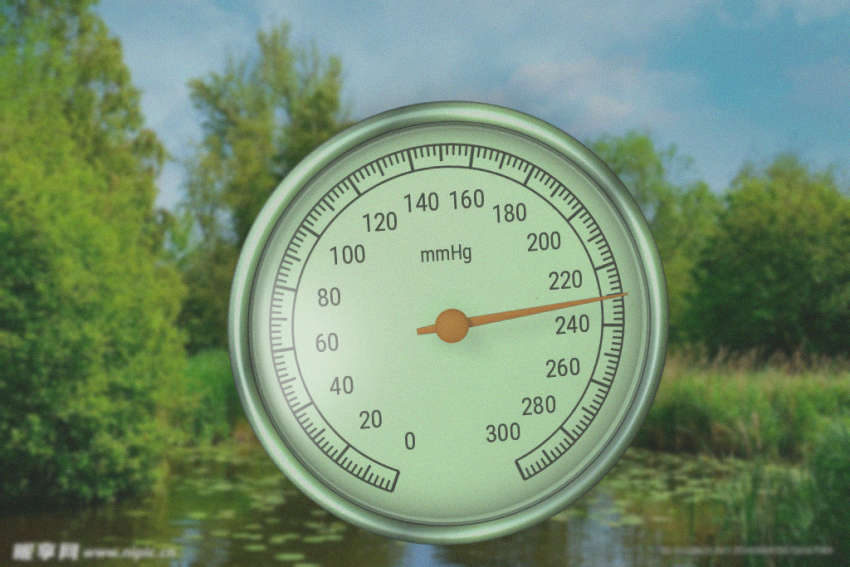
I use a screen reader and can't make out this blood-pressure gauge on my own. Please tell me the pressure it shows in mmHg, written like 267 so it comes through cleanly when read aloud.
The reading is 230
